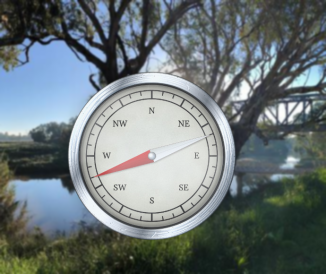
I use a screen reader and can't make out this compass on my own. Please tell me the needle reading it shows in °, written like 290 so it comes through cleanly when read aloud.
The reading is 250
